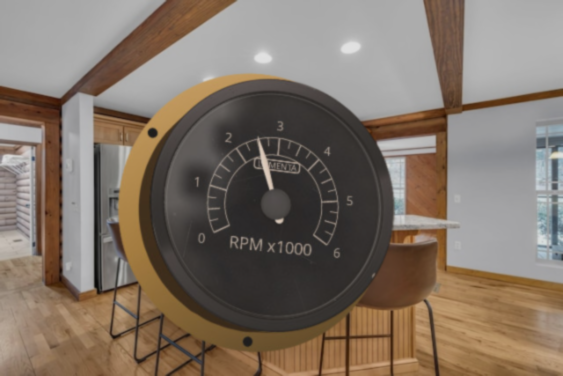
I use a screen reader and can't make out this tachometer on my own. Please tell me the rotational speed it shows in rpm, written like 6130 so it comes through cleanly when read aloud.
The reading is 2500
